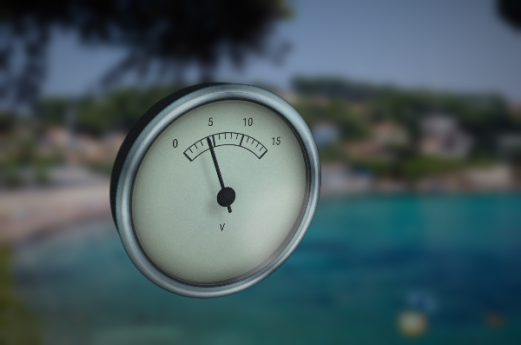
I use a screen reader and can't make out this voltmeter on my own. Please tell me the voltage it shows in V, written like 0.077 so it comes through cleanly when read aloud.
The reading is 4
